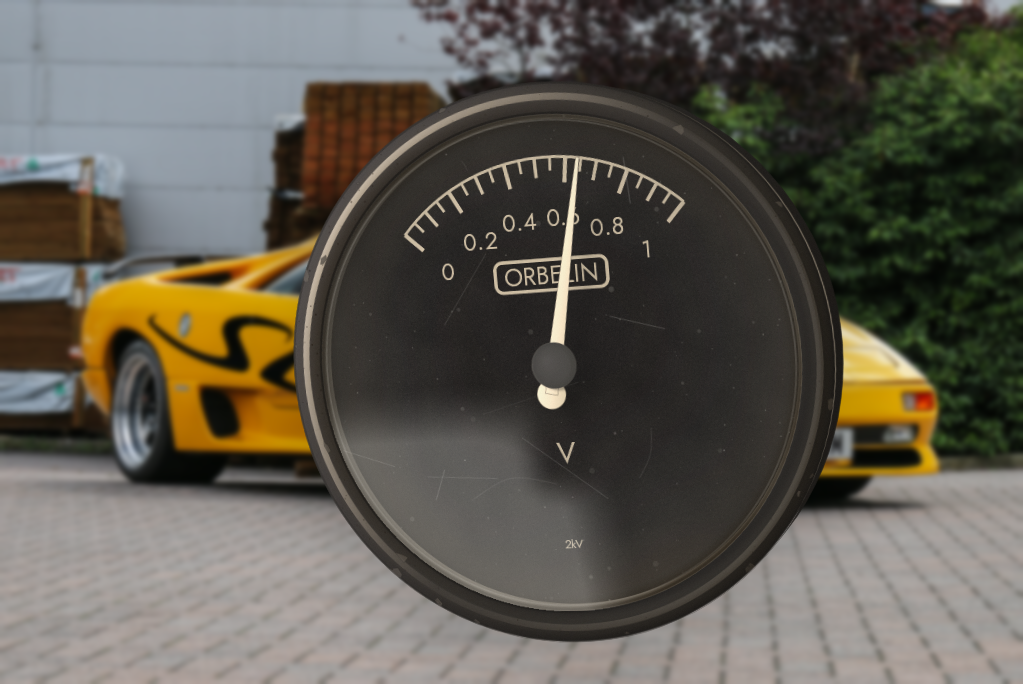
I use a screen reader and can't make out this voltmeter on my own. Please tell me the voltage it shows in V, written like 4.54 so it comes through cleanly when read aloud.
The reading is 0.65
